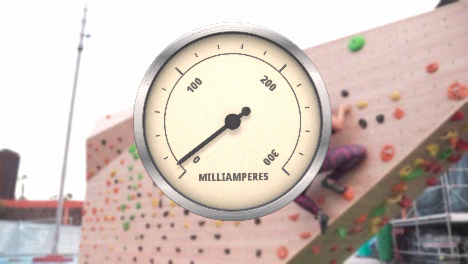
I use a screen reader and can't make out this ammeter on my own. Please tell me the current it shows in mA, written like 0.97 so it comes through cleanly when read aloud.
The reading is 10
